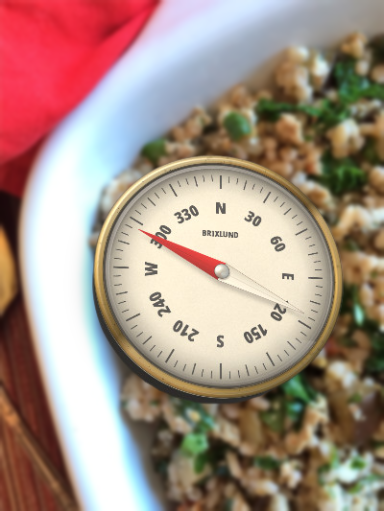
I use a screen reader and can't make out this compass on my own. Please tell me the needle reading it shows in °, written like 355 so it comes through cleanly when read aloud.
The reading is 295
